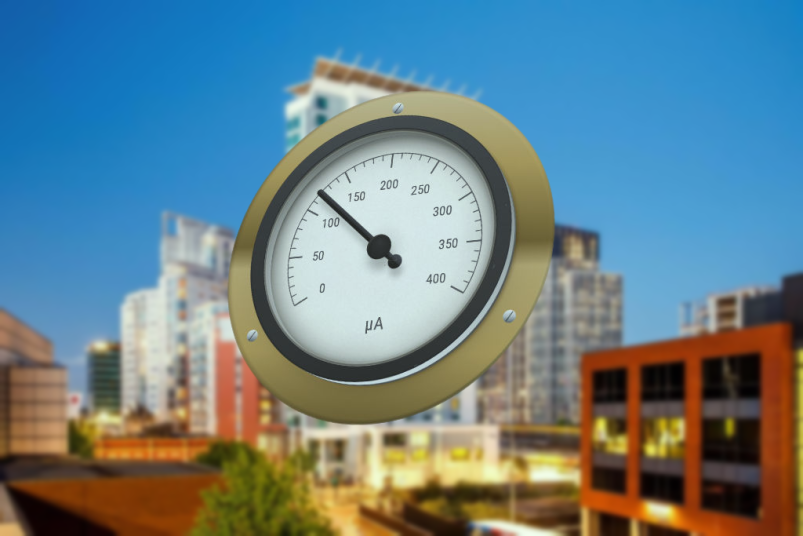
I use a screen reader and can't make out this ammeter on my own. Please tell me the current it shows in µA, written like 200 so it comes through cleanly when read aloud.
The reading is 120
